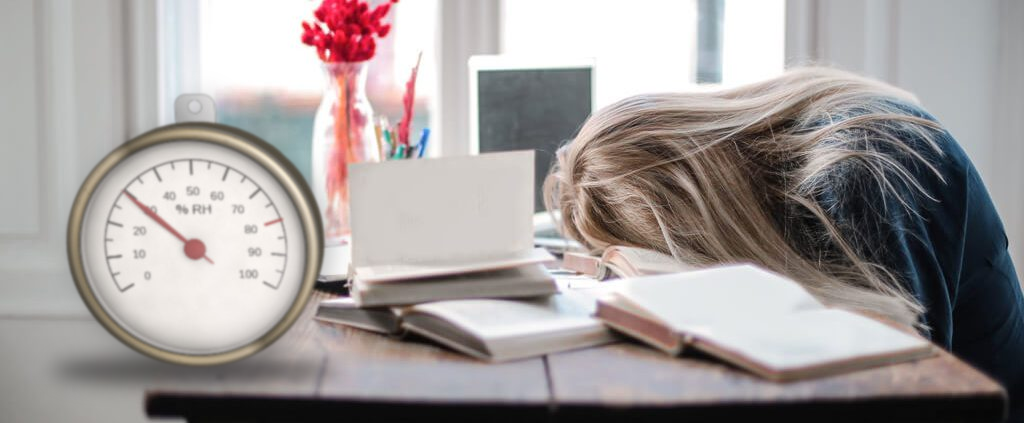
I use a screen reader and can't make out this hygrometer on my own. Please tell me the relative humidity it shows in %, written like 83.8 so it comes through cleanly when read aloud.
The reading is 30
